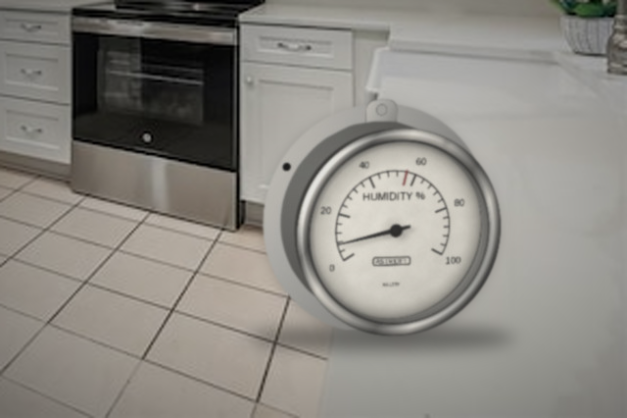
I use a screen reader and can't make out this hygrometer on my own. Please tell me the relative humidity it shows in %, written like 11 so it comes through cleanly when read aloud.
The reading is 8
